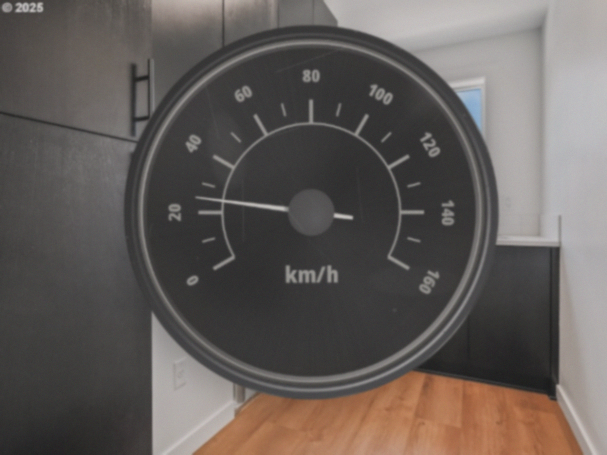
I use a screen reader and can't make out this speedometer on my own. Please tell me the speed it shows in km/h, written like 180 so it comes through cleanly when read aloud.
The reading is 25
